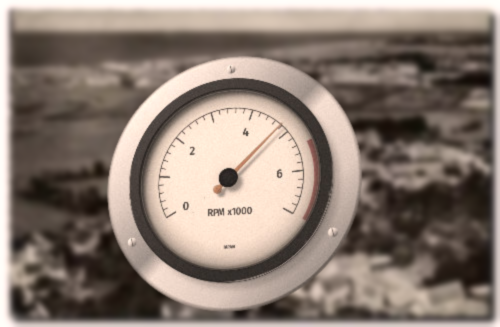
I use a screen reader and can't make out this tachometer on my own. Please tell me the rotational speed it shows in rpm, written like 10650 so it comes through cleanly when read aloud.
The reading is 4800
